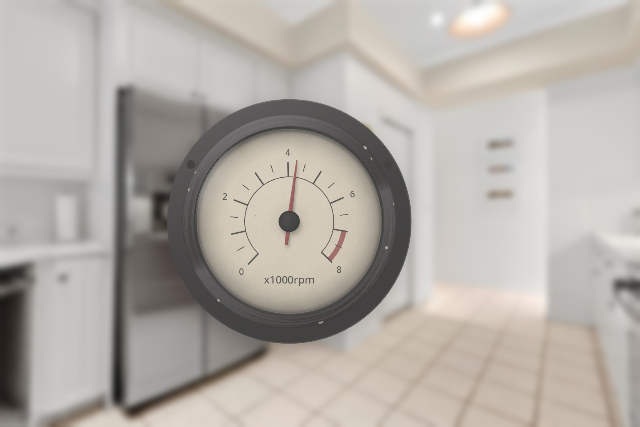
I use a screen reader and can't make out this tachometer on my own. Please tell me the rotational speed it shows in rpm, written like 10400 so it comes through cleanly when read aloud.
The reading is 4250
